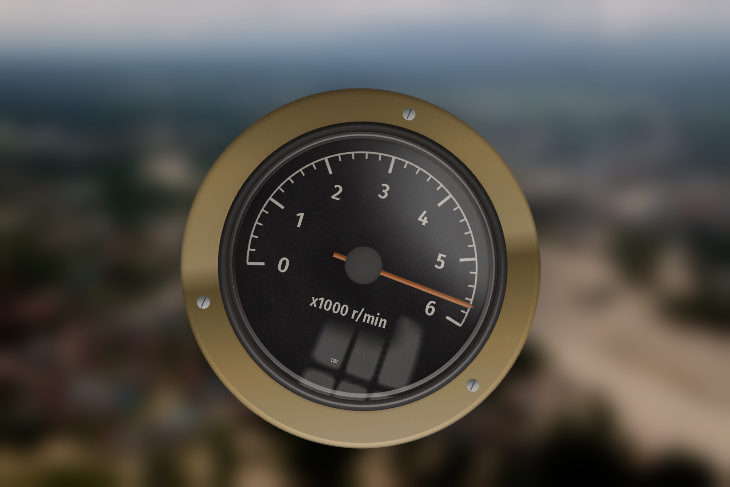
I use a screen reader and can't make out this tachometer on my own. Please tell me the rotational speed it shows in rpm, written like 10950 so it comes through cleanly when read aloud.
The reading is 5700
